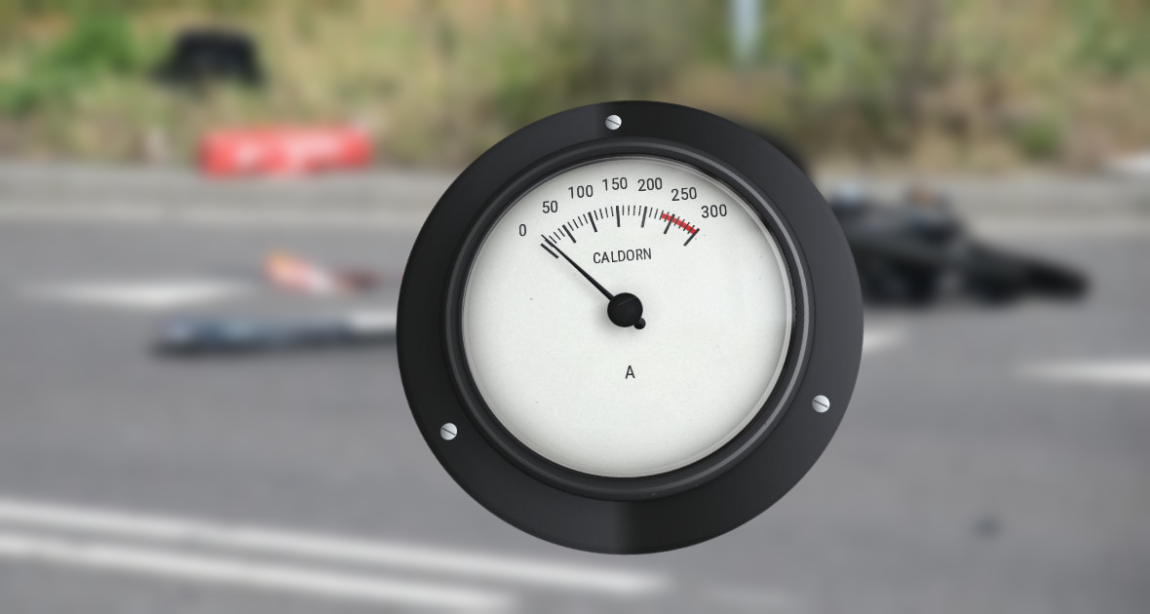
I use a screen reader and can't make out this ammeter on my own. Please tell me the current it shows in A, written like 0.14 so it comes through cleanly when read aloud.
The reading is 10
